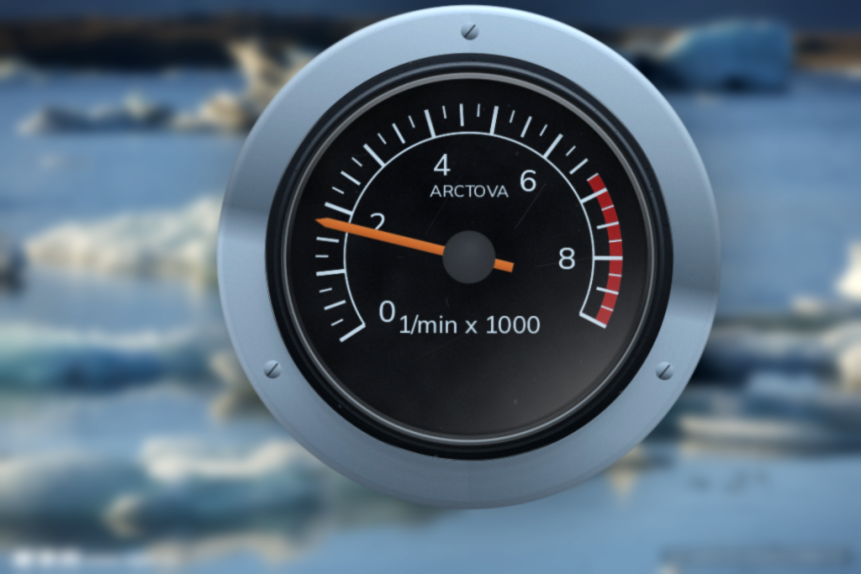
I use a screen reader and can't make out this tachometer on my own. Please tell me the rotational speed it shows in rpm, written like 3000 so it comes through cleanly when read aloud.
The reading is 1750
